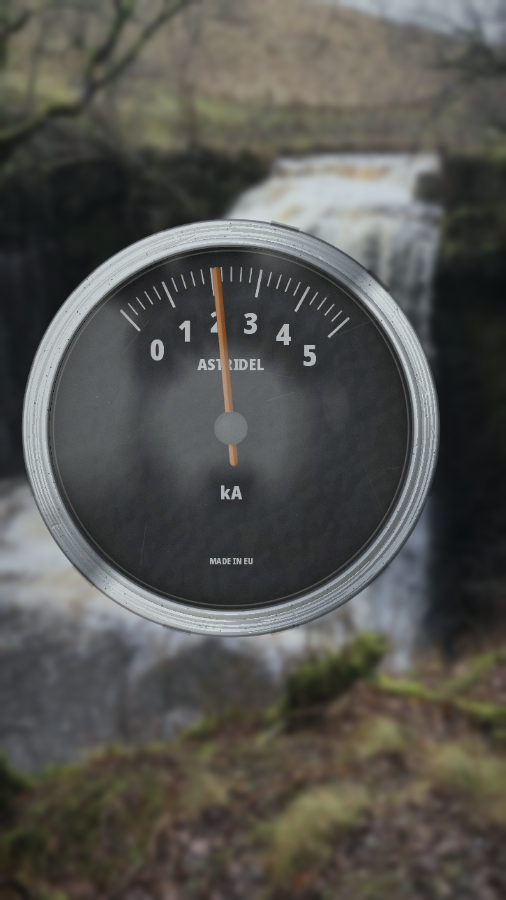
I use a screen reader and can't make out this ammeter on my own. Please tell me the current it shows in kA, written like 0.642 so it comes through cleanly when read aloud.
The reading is 2.1
